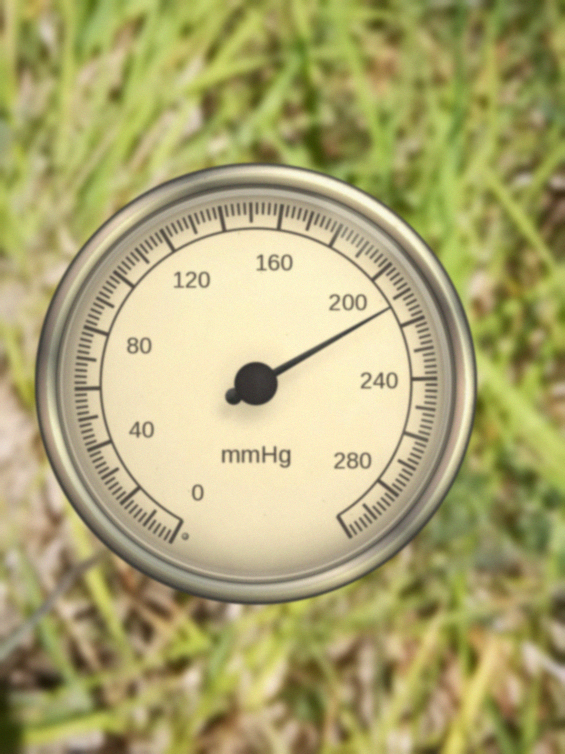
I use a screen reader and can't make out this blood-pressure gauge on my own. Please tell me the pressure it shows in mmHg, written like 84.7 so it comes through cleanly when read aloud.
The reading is 212
